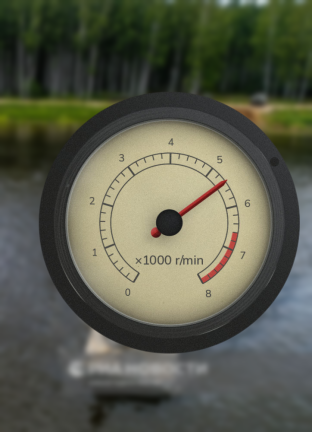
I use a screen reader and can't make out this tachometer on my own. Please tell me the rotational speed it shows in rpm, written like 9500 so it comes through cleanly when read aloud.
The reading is 5400
